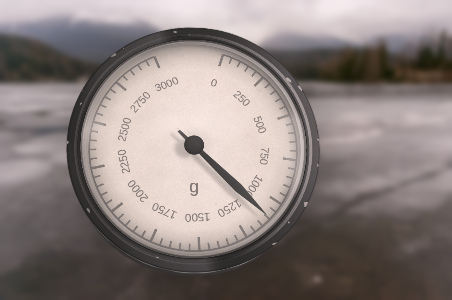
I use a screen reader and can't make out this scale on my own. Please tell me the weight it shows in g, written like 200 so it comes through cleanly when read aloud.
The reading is 1100
